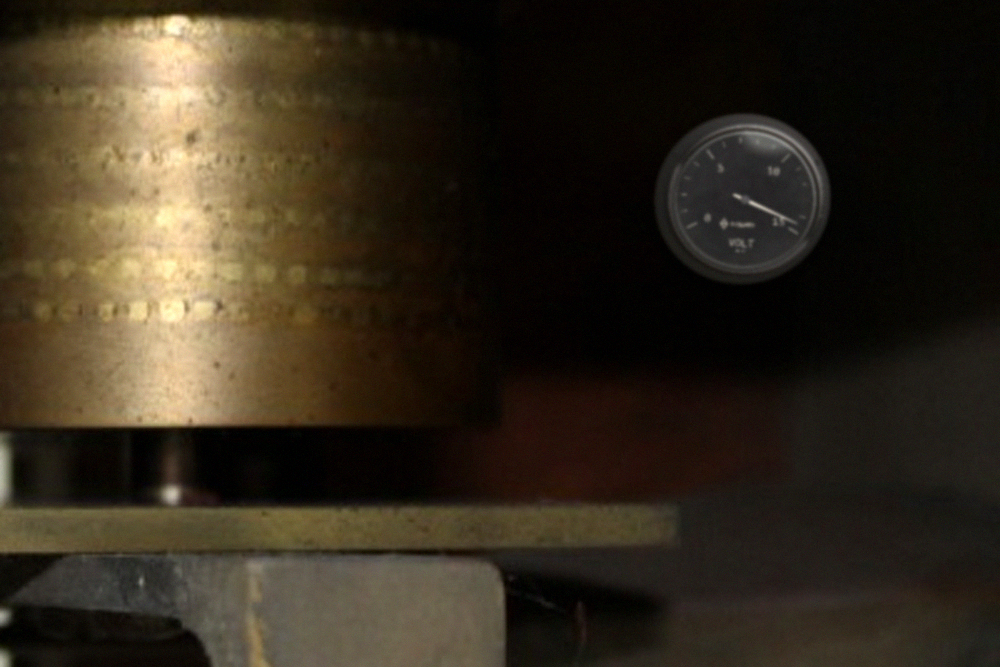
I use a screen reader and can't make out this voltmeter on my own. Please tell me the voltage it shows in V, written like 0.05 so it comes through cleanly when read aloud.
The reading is 14.5
